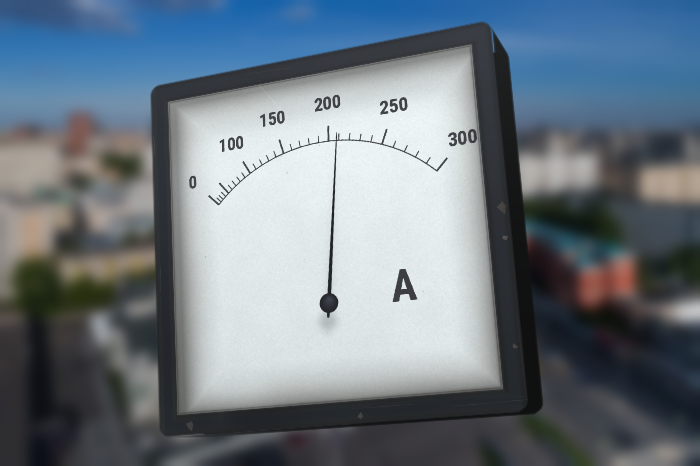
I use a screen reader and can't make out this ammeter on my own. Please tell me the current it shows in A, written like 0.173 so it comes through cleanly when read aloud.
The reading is 210
